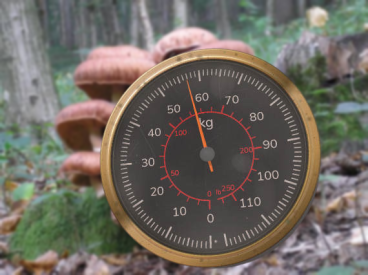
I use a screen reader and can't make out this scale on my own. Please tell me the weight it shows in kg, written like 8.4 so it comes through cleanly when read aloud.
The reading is 57
